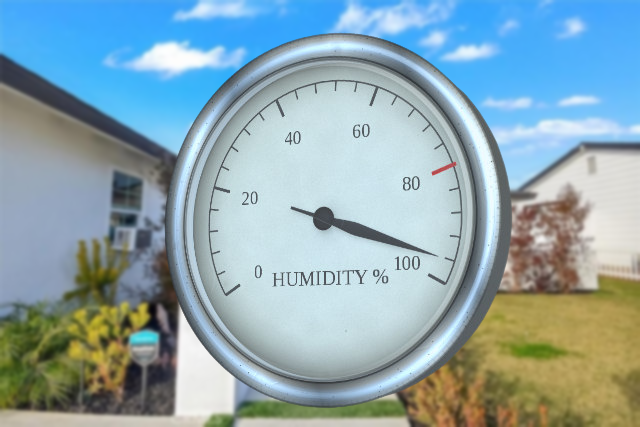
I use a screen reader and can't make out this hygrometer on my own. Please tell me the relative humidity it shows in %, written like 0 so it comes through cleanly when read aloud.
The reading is 96
